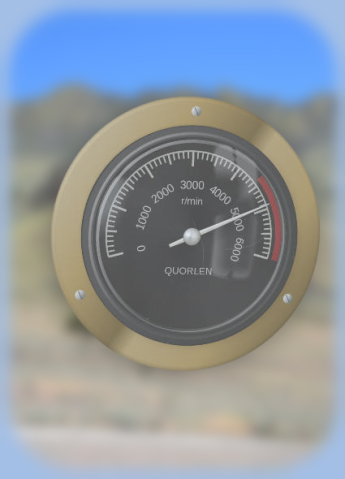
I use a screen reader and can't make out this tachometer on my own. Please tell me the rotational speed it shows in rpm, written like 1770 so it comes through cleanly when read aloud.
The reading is 4900
